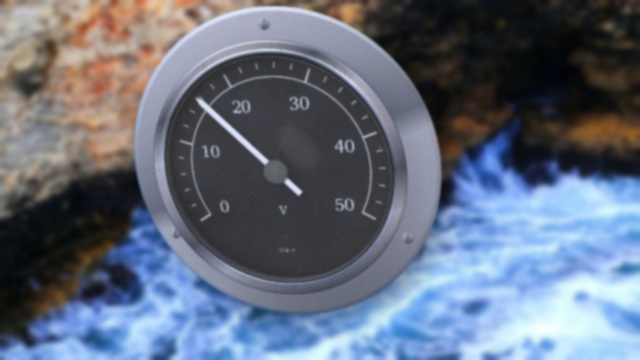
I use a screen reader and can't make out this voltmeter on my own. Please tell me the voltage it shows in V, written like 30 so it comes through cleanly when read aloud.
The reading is 16
